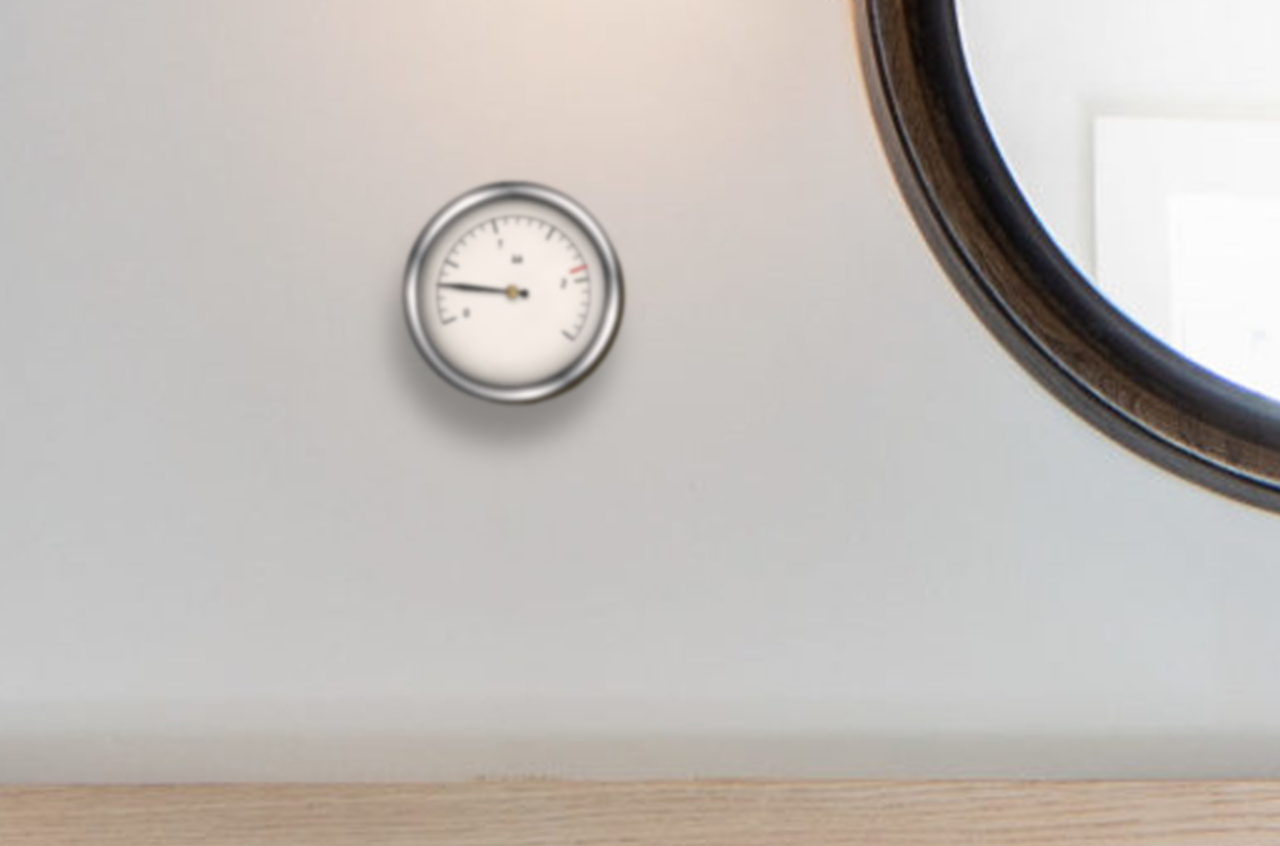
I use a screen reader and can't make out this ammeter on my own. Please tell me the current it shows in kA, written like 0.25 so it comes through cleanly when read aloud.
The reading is 0.3
